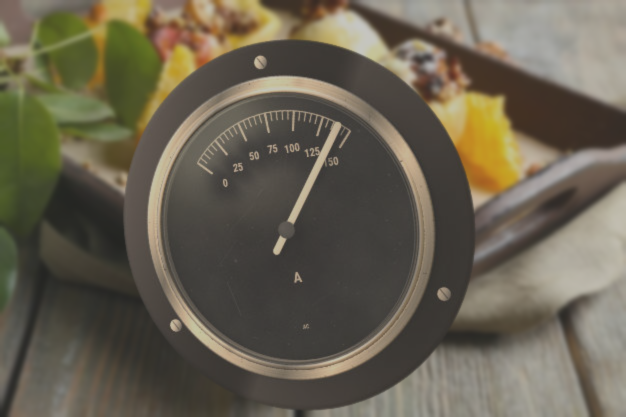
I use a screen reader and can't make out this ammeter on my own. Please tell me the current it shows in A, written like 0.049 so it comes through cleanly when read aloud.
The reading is 140
